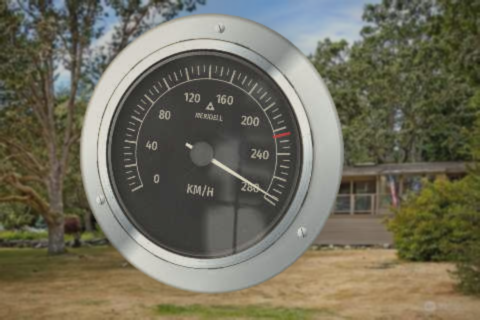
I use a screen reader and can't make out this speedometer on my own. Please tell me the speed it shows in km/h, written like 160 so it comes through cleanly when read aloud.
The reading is 275
